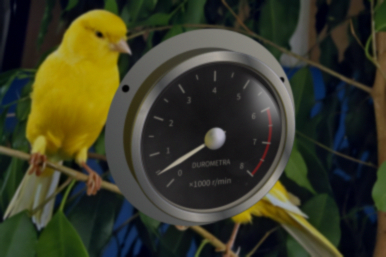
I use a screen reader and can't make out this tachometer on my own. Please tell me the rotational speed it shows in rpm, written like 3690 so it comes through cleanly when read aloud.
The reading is 500
